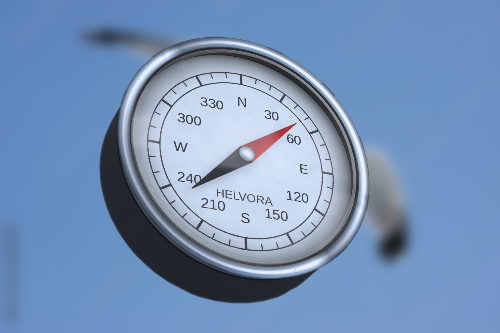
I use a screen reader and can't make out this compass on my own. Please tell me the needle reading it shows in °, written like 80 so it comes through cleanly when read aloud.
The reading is 50
